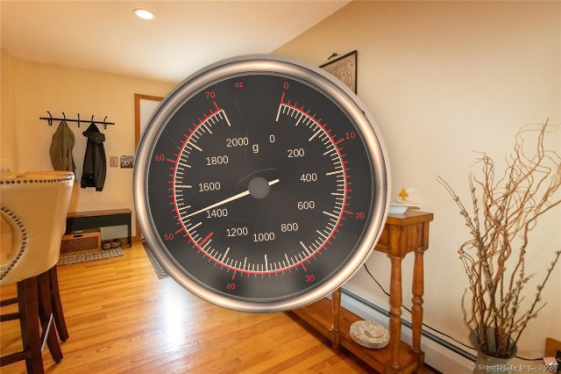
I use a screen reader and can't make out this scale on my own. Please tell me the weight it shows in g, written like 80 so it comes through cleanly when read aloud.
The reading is 1460
